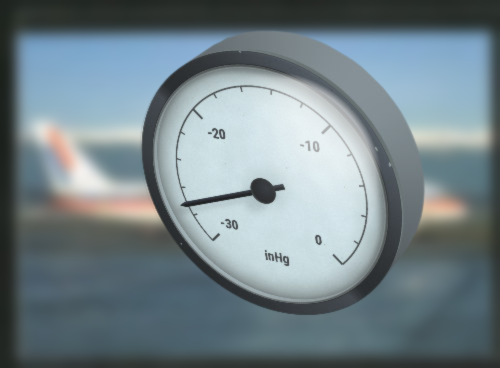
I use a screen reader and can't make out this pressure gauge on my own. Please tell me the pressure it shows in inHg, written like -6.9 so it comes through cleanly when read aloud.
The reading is -27
